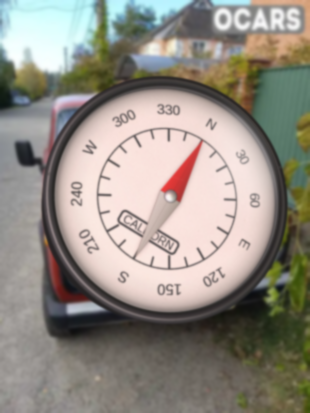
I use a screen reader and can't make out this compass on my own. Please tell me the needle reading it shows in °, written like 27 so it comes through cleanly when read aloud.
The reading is 0
